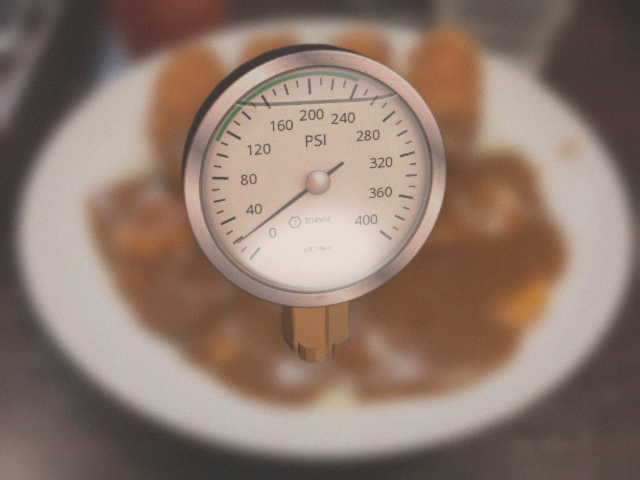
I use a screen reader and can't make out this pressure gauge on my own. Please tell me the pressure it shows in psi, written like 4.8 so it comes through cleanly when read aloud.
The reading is 20
